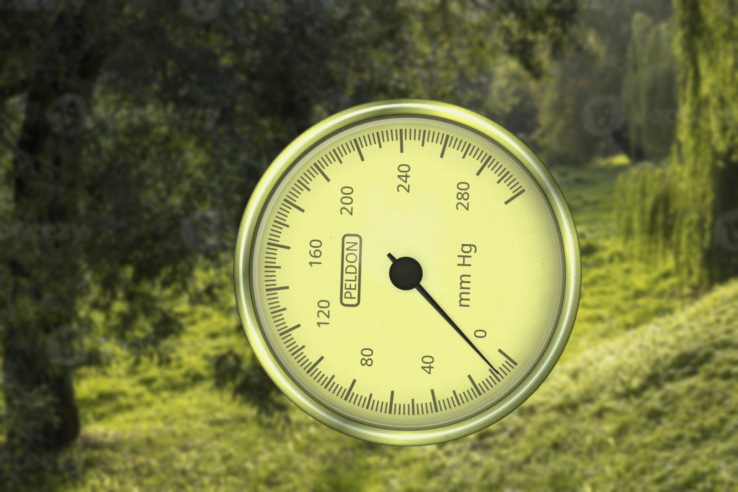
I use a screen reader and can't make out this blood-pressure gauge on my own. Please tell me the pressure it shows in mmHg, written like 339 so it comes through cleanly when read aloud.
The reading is 8
